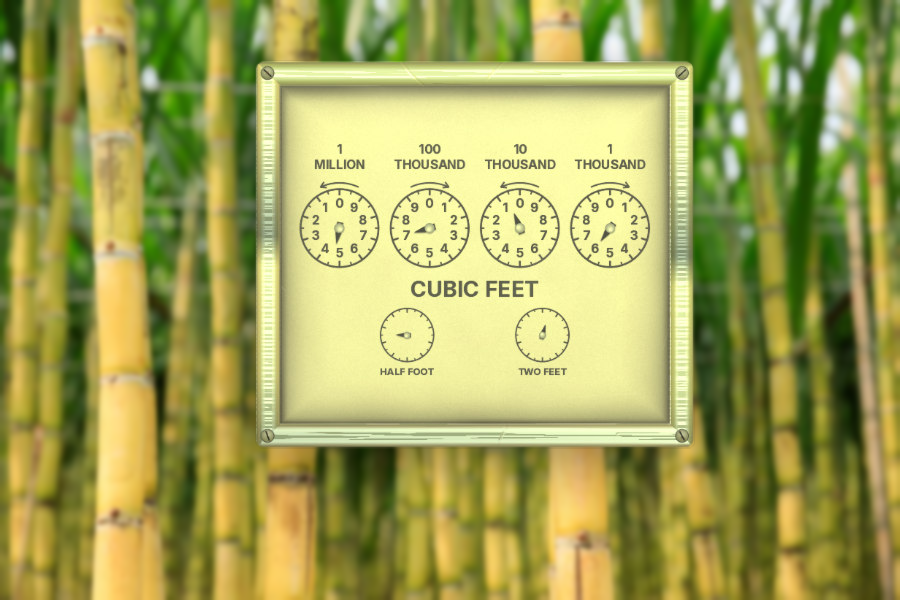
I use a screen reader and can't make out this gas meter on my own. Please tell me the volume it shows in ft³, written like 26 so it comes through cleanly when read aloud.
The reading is 470600
